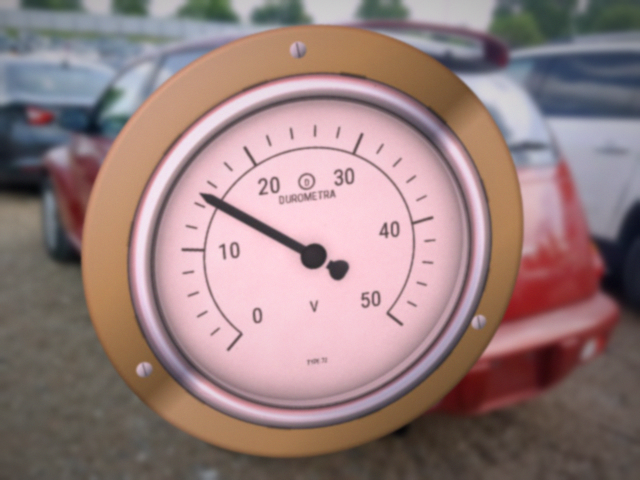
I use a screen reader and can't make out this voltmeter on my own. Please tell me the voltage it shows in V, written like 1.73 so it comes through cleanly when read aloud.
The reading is 15
